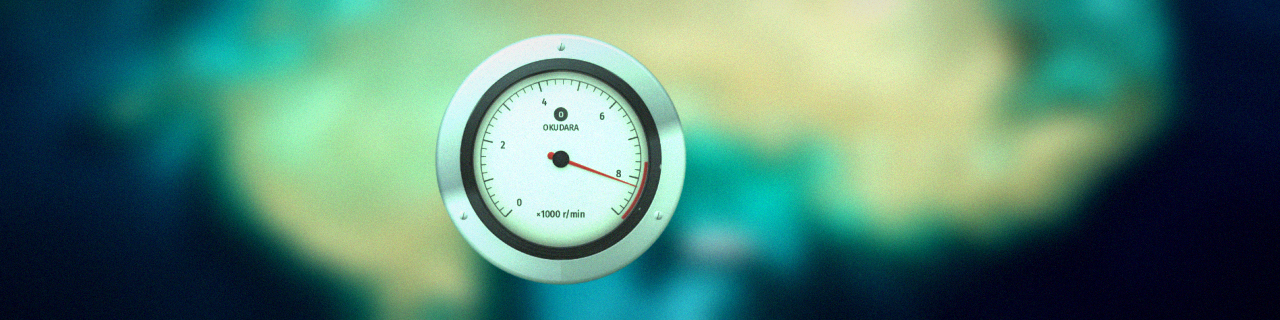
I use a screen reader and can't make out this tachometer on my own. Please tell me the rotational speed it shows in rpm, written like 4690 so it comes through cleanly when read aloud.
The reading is 8200
